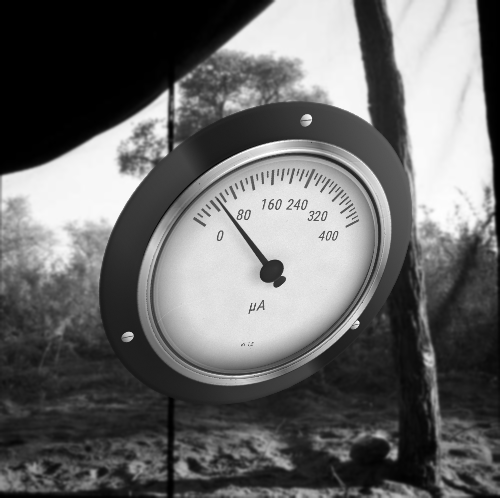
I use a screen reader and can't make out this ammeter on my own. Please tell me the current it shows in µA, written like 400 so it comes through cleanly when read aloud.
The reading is 50
